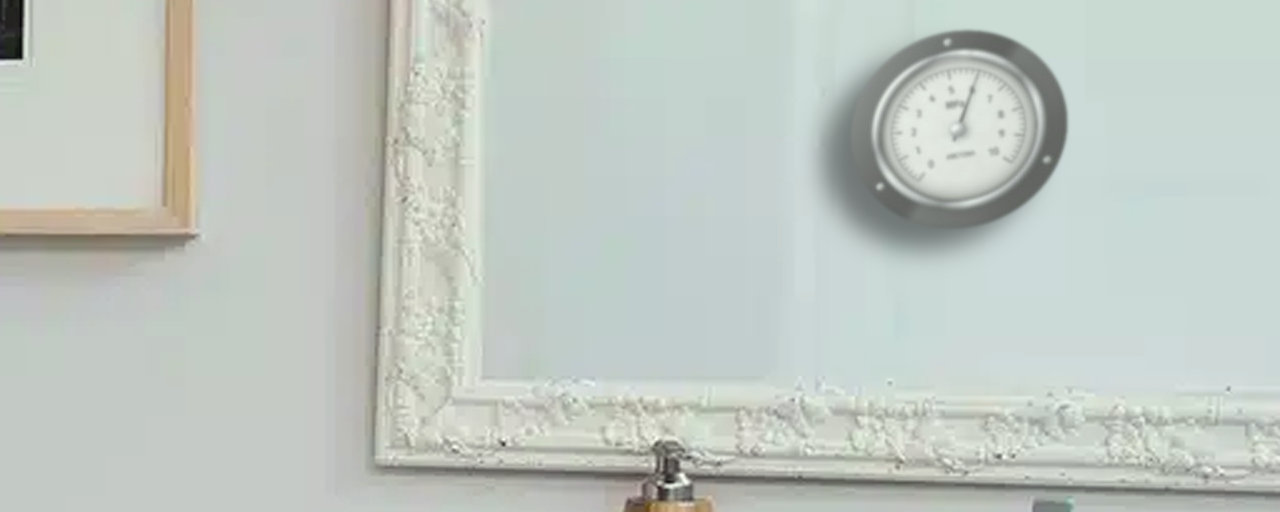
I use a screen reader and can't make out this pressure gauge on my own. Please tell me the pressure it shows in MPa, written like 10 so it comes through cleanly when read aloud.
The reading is 6
